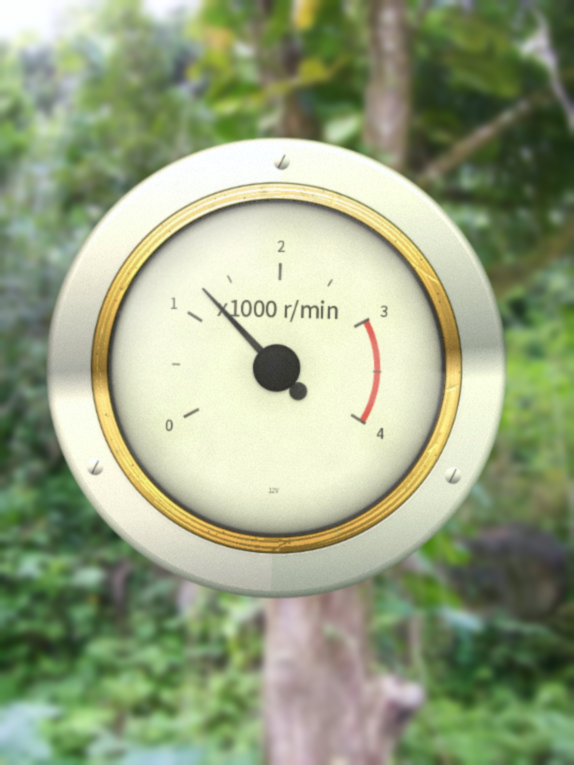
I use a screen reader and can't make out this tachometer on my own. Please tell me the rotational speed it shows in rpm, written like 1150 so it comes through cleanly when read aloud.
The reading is 1250
